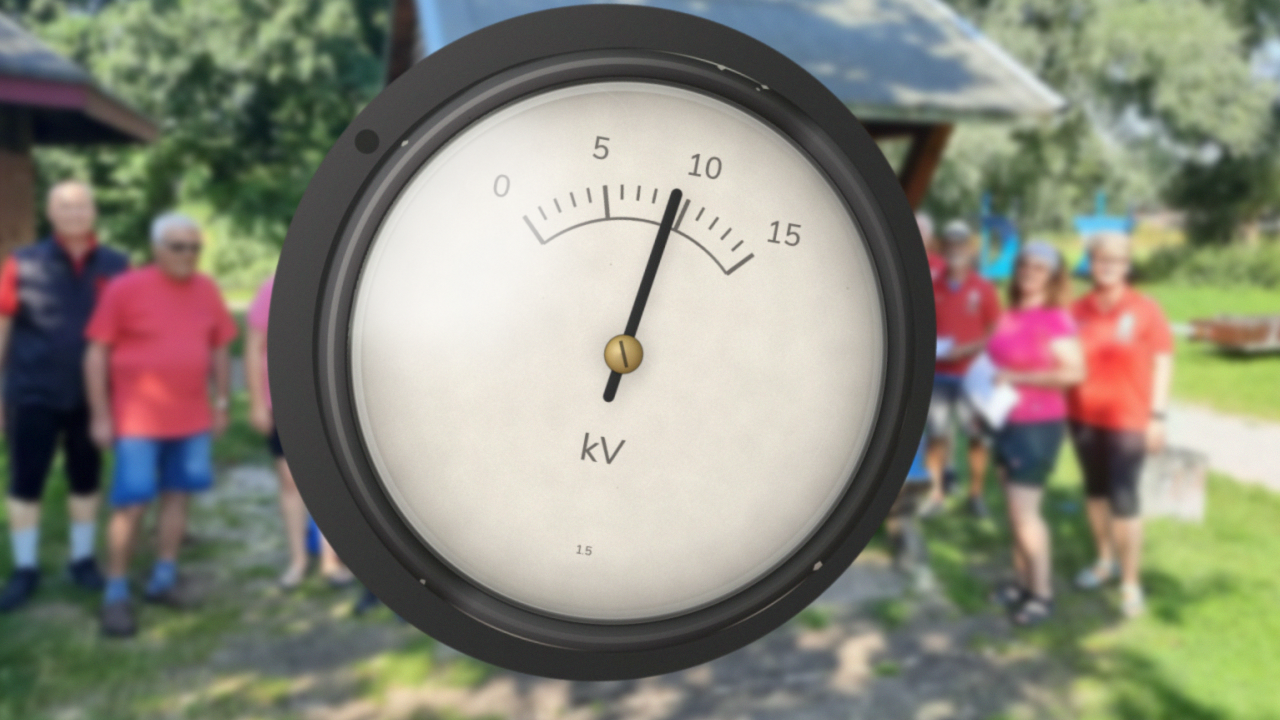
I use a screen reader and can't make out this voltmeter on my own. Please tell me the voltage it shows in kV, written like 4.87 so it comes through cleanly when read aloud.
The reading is 9
